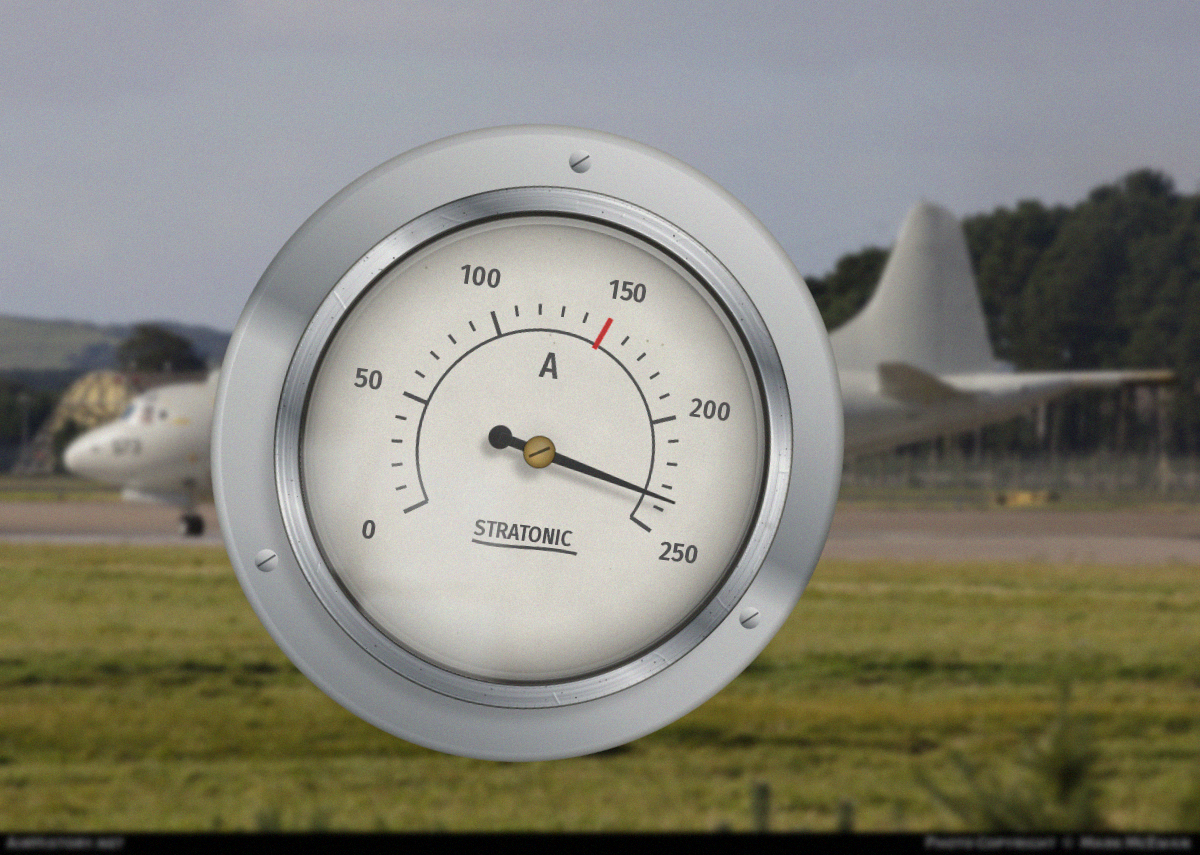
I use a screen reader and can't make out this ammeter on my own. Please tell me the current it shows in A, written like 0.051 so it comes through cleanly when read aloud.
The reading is 235
